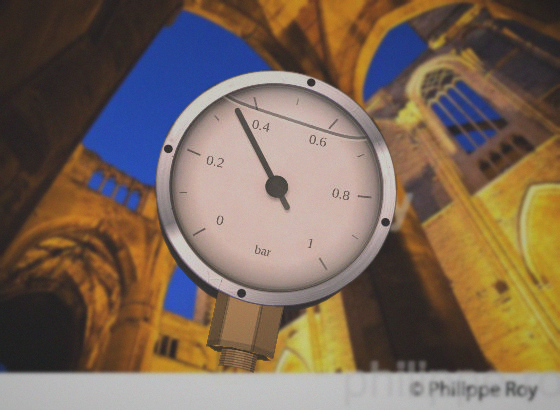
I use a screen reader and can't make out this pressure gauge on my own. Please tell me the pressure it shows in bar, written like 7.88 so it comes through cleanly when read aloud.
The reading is 0.35
